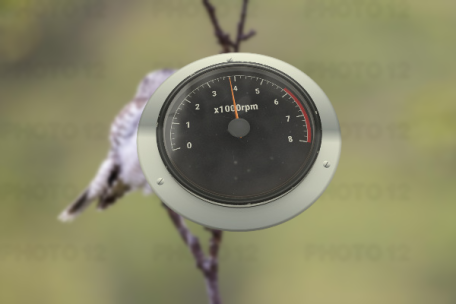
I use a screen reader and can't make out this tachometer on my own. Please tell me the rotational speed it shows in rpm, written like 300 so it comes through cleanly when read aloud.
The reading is 3800
